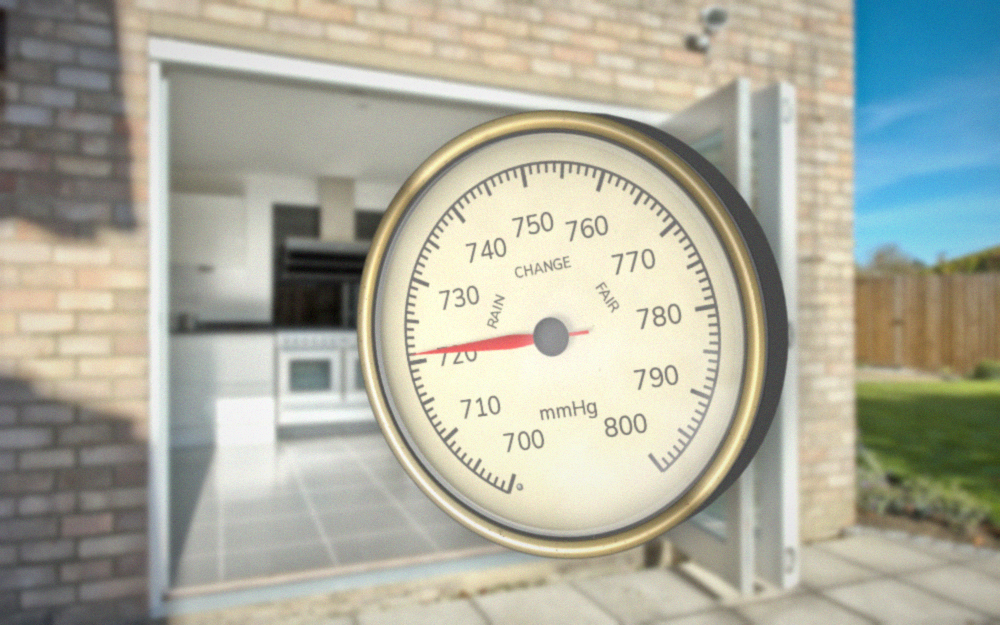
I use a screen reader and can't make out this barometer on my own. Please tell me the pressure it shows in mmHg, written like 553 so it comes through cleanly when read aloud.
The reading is 721
